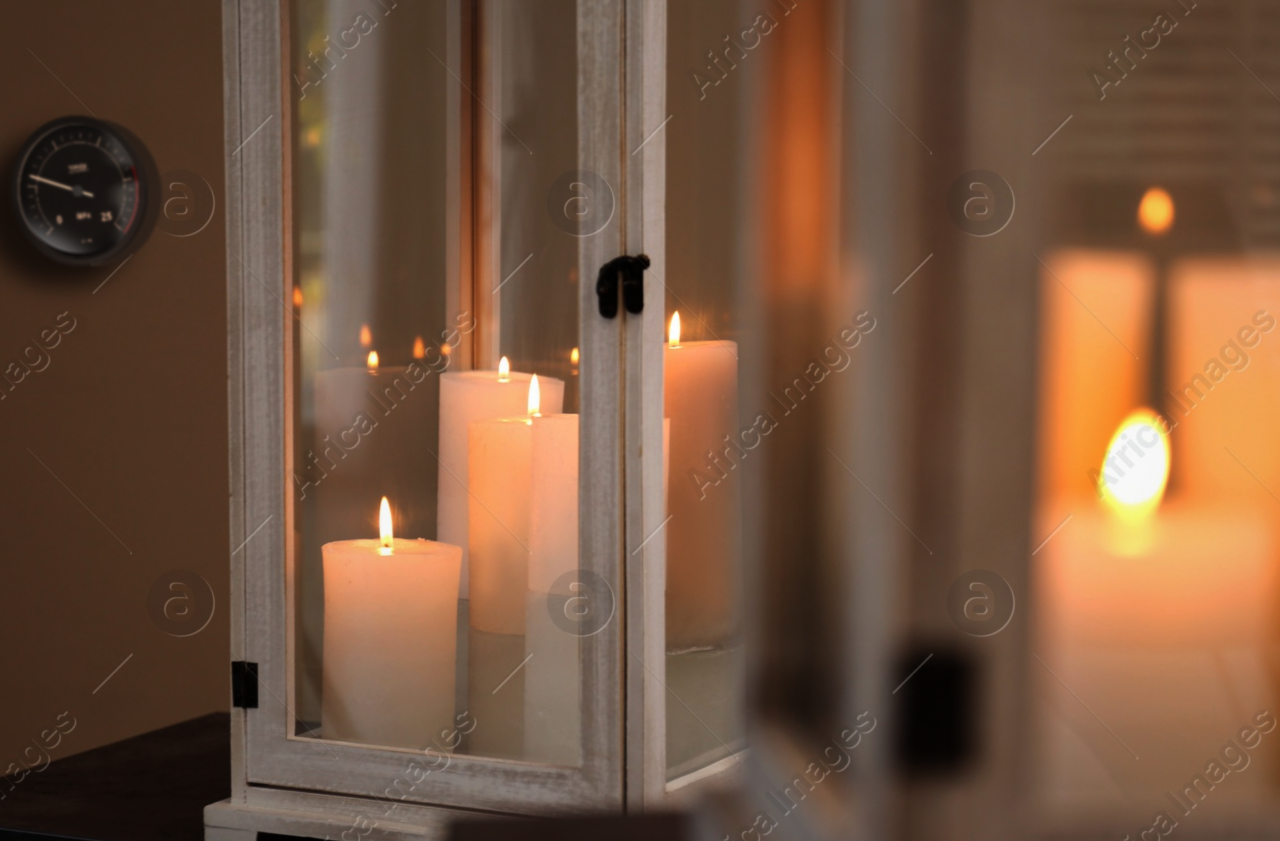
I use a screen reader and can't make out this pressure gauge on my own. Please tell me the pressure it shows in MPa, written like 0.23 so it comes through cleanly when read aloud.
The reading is 6
